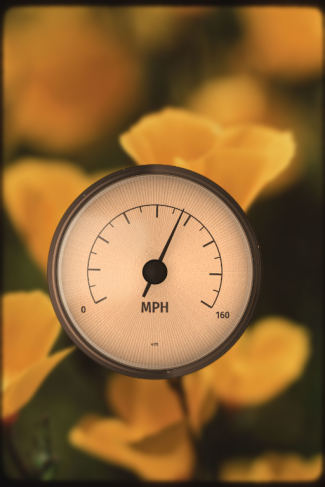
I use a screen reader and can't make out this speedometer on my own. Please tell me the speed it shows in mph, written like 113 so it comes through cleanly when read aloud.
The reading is 95
